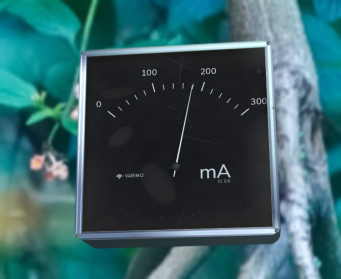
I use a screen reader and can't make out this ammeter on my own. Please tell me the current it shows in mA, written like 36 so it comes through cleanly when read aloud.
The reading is 180
